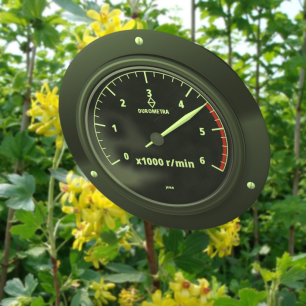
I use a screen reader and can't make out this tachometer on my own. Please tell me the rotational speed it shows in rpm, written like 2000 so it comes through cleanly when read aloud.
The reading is 4400
